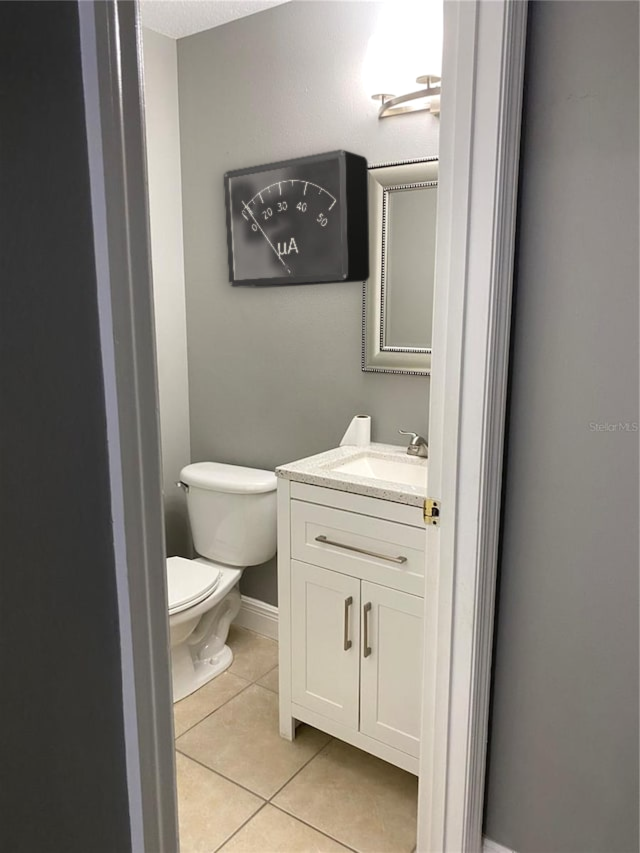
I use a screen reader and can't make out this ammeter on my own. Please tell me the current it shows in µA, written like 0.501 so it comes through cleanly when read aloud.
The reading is 10
